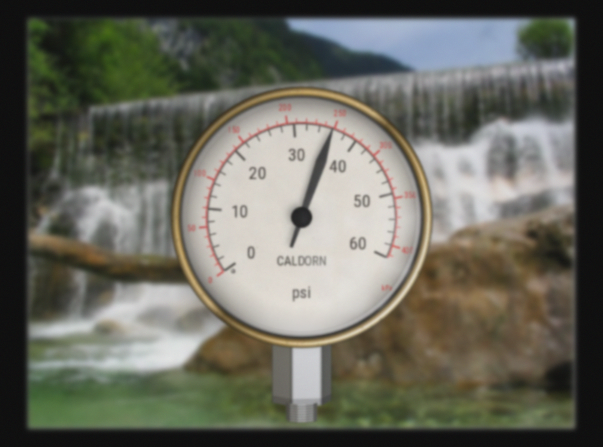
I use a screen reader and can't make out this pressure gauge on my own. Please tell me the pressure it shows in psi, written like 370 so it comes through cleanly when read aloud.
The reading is 36
